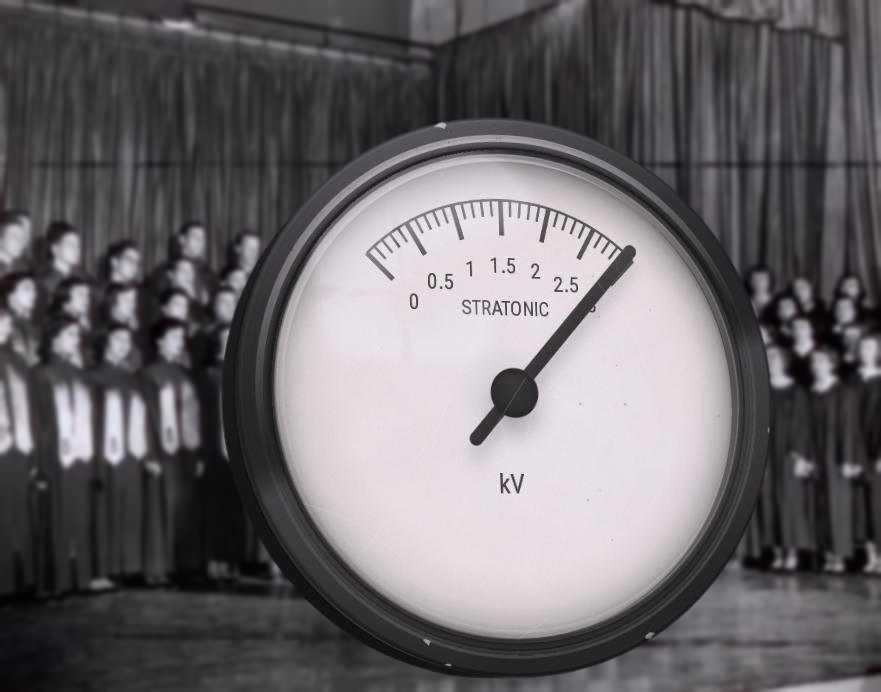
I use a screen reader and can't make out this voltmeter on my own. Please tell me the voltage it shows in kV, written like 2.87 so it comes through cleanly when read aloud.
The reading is 2.9
